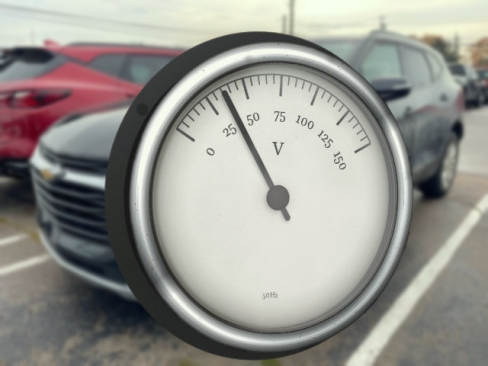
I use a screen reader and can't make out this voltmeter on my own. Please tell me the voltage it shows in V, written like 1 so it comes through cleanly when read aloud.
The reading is 35
